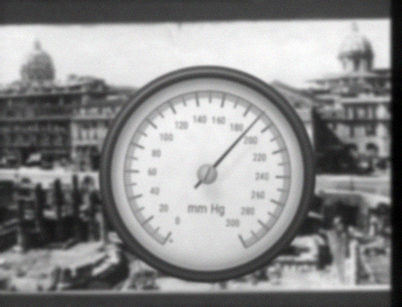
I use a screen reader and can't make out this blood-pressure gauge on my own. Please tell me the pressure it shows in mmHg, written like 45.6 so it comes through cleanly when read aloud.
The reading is 190
